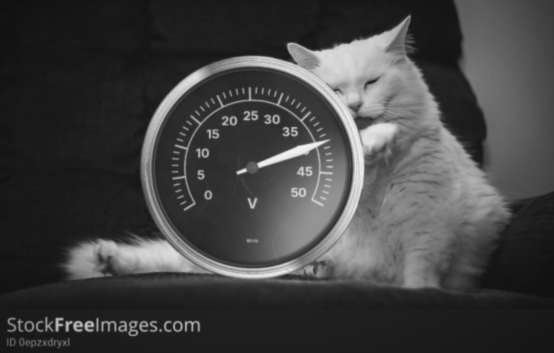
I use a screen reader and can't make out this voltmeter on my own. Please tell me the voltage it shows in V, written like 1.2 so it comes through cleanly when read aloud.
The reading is 40
